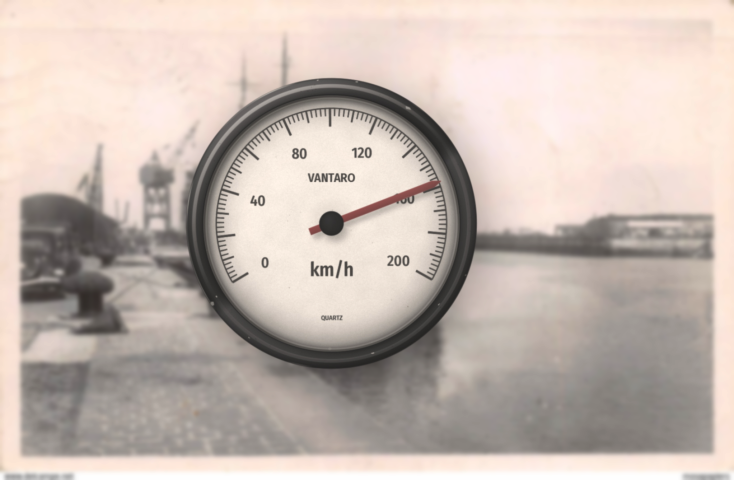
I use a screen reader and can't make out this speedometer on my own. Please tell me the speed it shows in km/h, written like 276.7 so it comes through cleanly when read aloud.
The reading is 158
